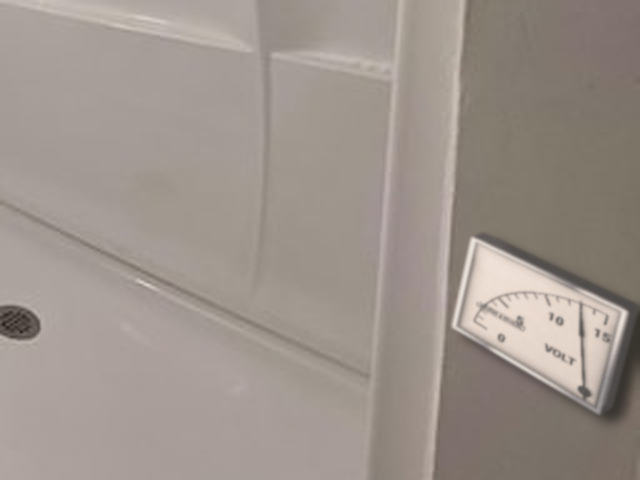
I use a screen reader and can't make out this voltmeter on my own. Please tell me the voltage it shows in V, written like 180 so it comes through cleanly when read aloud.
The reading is 13
